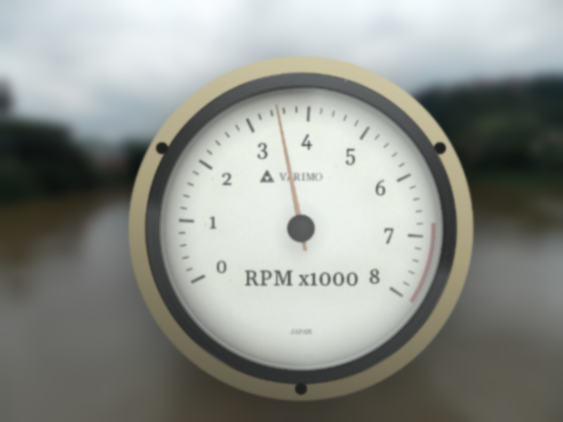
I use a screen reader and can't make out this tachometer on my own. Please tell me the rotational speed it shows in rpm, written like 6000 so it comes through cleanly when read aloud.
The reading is 3500
